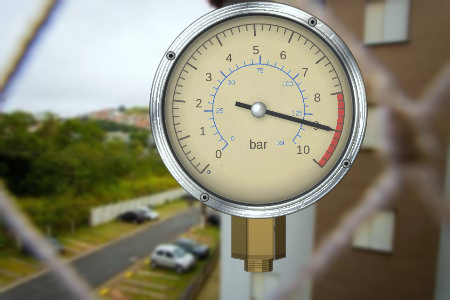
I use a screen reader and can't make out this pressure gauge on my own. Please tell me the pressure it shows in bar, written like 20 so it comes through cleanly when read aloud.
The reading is 9
